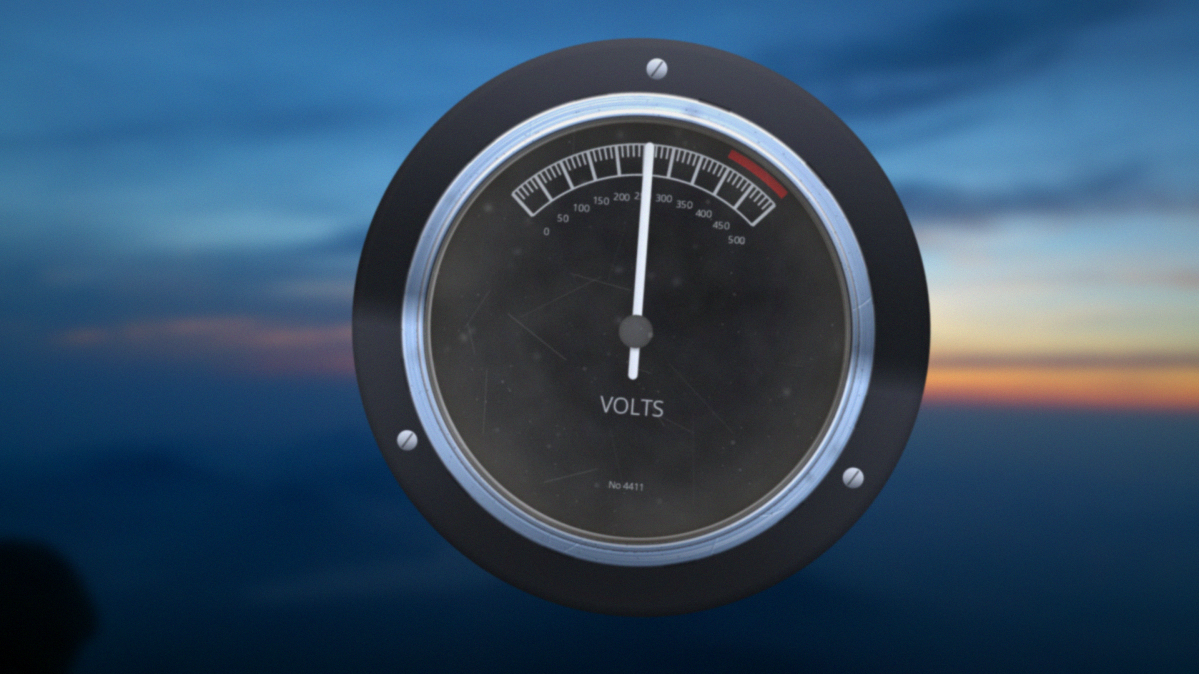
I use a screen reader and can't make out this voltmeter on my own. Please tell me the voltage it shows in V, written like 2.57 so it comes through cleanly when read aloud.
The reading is 260
